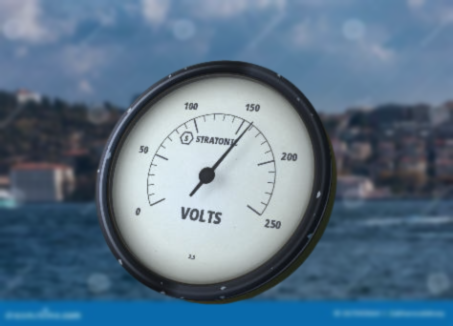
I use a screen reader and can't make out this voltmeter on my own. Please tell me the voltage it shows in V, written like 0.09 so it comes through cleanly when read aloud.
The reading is 160
